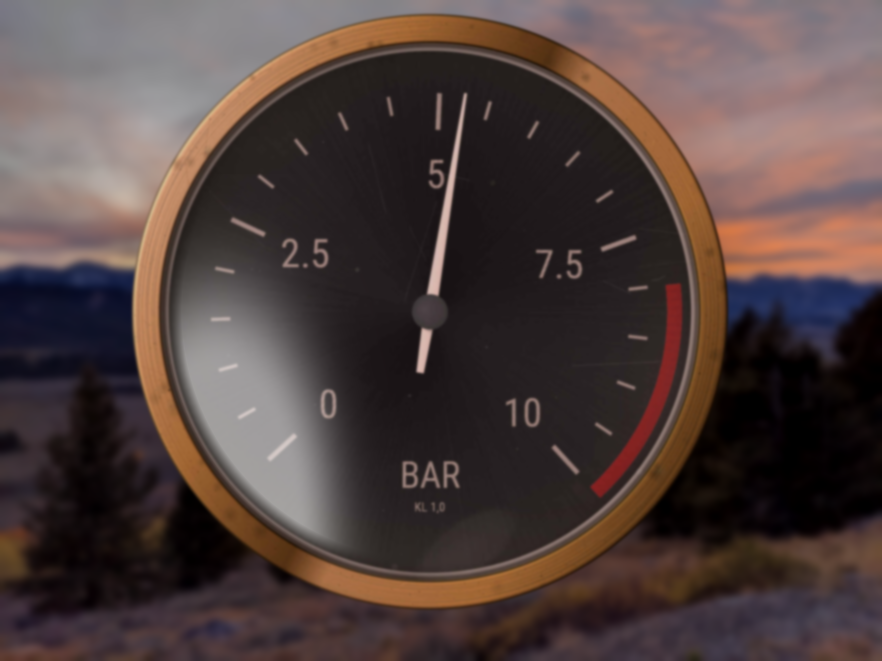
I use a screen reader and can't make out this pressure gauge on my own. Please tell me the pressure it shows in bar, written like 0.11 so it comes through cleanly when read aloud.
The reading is 5.25
